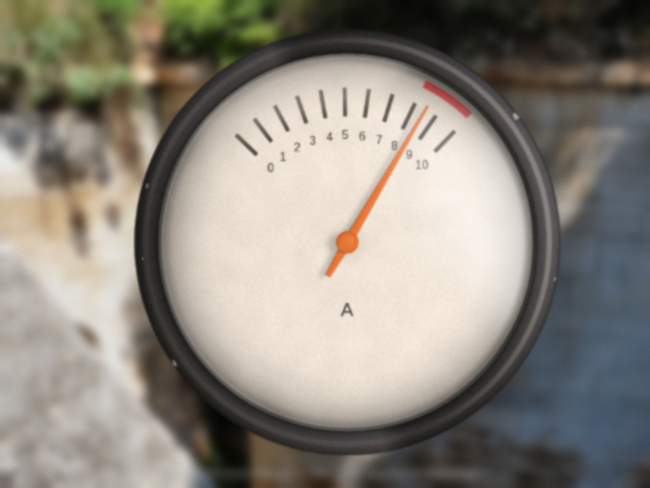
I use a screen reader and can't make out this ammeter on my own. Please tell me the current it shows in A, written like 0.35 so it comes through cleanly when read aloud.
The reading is 8.5
